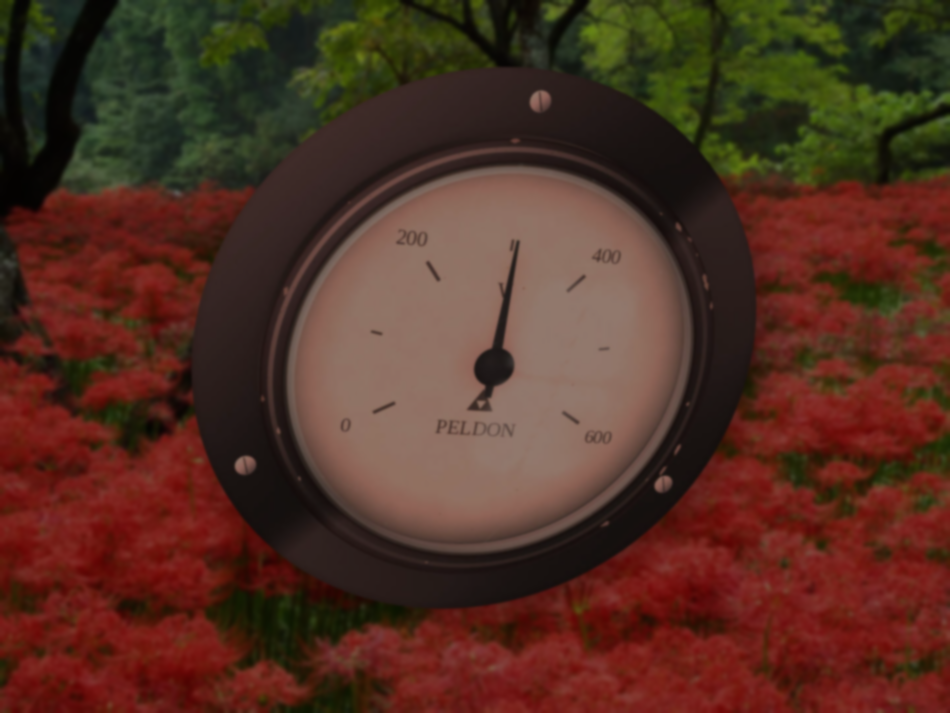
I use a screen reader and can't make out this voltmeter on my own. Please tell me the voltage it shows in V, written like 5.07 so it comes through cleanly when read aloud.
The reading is 300
